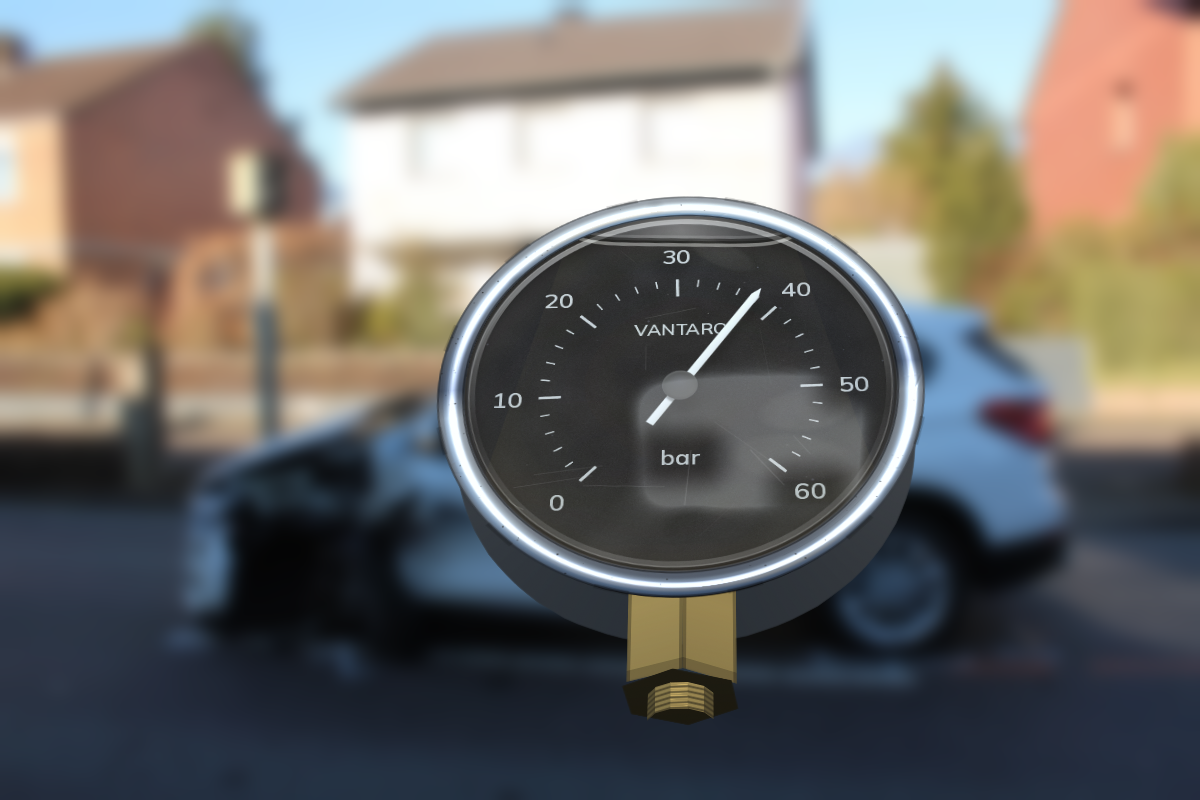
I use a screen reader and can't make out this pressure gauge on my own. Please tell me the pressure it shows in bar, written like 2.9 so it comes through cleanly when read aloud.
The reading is 38
